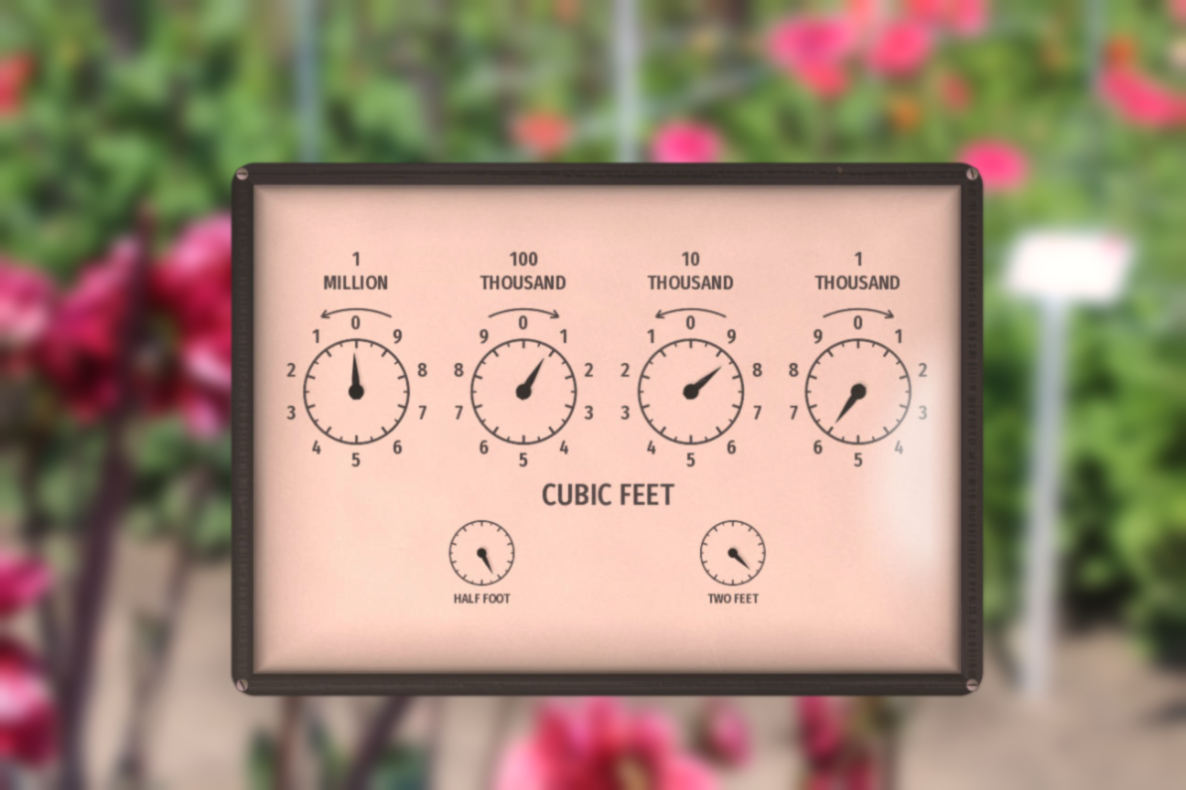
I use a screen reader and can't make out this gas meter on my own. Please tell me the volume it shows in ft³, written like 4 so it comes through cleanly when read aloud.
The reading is 8600
